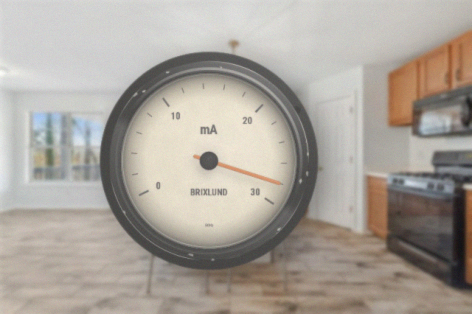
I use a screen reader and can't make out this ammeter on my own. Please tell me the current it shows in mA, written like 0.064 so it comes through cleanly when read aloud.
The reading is 28
